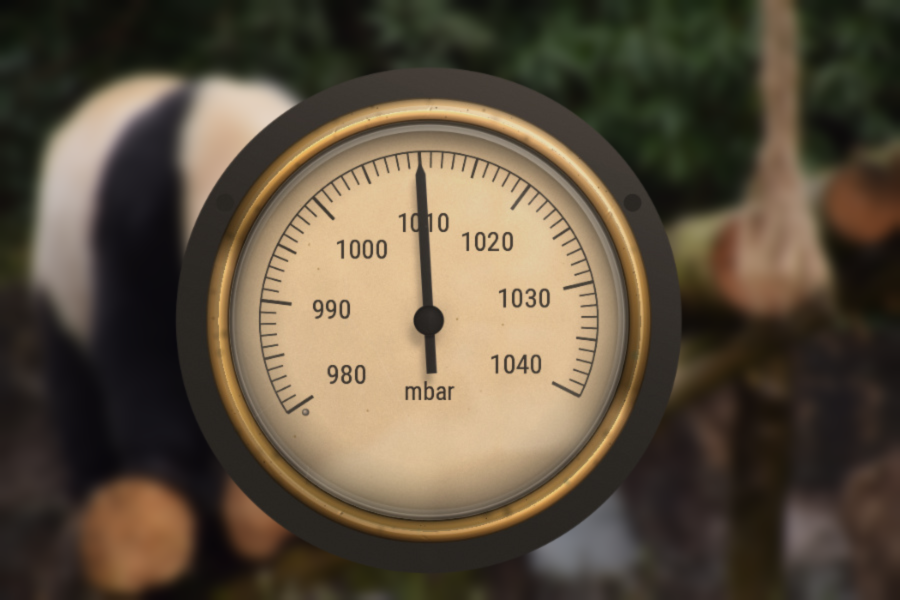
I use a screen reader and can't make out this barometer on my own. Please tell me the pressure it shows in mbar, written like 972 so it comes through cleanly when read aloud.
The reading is 1010
